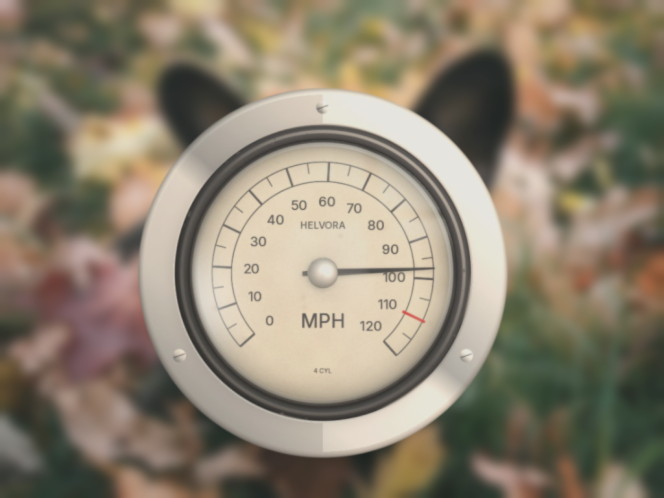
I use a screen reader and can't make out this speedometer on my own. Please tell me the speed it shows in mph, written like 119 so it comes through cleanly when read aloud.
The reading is 97.5
